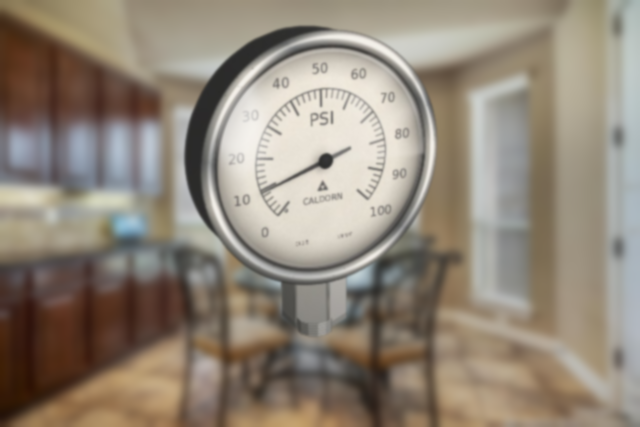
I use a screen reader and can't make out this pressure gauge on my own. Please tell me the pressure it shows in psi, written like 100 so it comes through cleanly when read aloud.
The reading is 10
